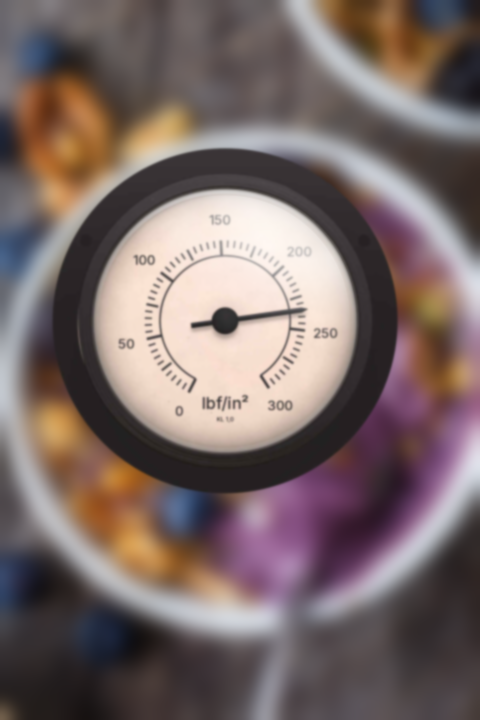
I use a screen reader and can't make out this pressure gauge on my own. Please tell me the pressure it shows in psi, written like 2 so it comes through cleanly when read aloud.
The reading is 235
